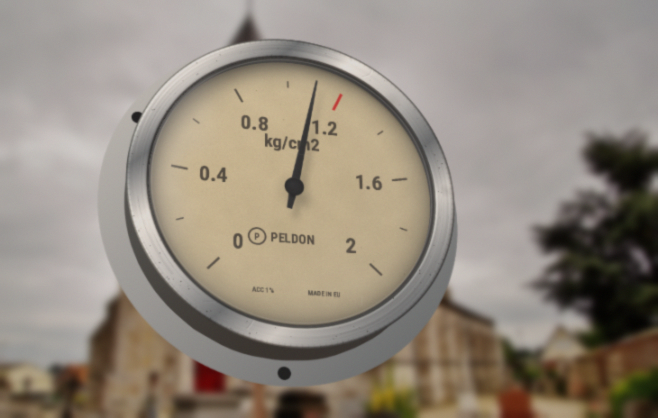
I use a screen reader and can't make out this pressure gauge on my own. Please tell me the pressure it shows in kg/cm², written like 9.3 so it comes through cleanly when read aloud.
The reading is 1.1
